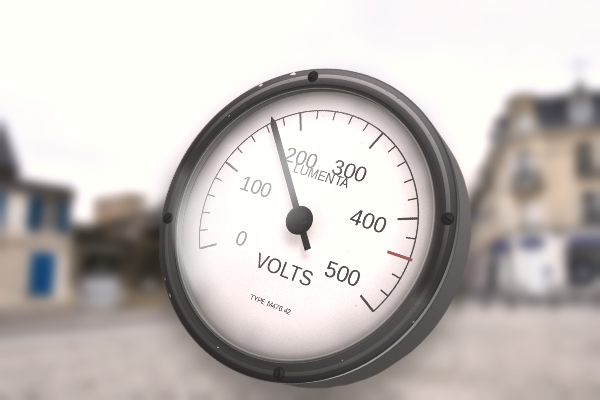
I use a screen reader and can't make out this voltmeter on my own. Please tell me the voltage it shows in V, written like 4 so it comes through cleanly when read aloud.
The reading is 170
